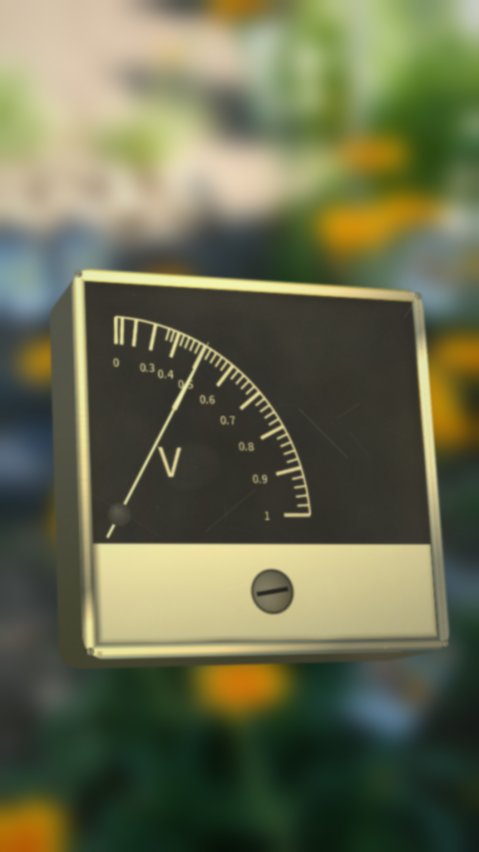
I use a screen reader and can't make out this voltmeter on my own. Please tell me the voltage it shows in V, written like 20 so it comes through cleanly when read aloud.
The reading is 0.5
